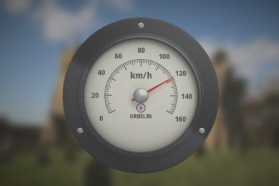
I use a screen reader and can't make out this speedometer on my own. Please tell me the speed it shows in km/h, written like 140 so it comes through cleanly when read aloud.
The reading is 120
